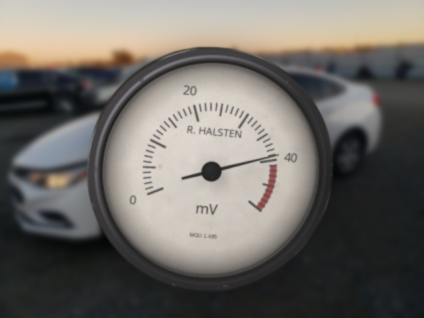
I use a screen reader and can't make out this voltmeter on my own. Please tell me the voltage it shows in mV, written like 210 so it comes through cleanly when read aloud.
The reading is 39
